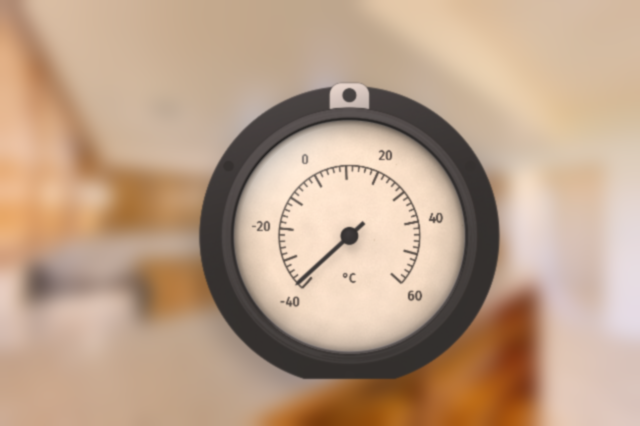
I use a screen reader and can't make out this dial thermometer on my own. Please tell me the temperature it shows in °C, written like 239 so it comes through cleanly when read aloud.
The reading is -38
